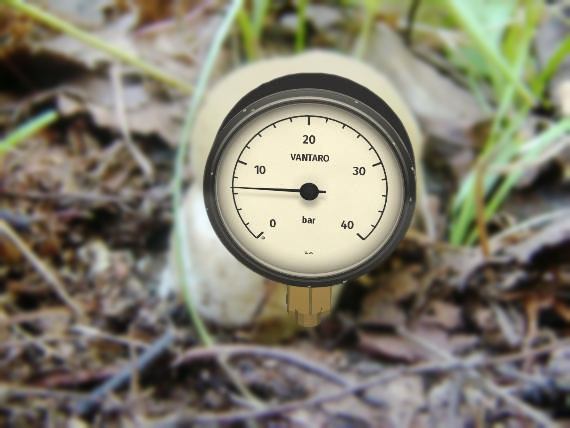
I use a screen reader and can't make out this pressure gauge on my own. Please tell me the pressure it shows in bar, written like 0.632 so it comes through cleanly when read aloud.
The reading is 7
